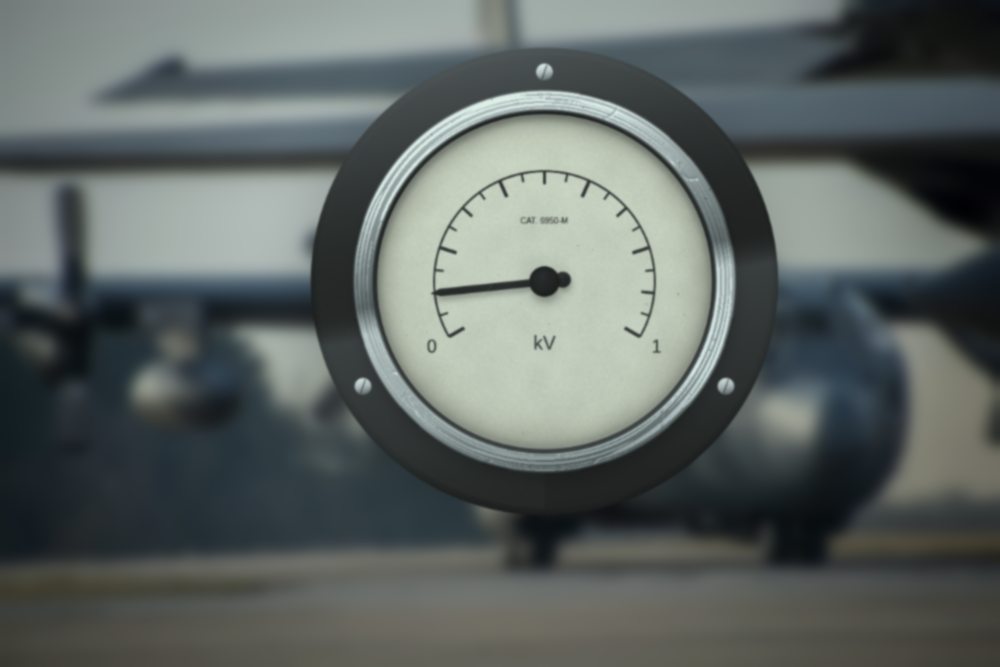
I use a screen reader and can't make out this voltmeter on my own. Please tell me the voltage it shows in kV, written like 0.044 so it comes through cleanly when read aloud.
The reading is 0.1
